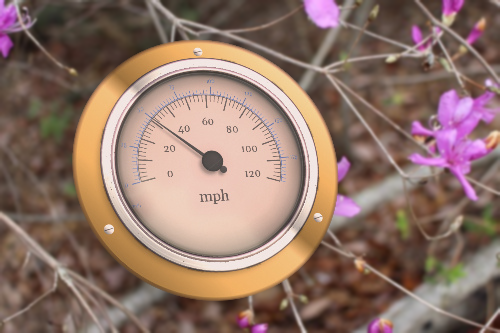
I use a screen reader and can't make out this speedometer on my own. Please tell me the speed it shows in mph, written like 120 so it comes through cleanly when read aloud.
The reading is 30
